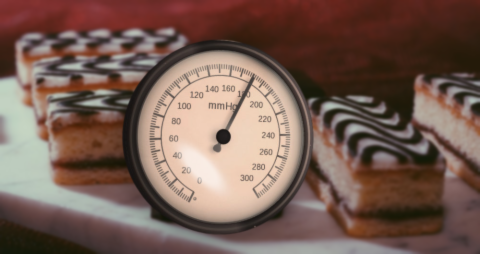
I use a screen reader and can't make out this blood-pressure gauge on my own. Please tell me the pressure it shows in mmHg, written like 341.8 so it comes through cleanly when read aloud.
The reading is 180
